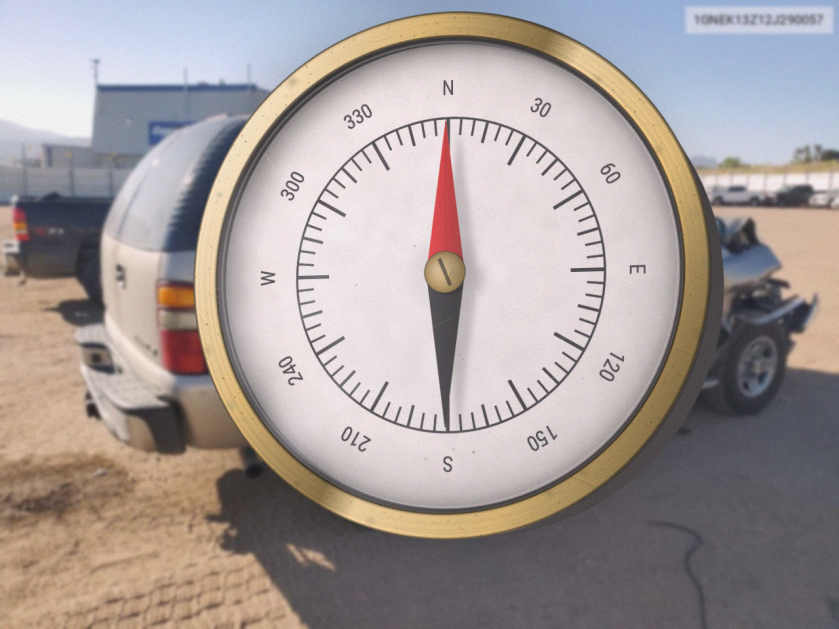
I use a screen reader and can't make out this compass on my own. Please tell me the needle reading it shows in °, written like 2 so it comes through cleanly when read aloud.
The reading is 0
